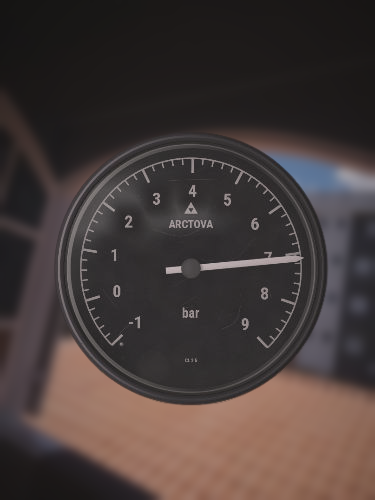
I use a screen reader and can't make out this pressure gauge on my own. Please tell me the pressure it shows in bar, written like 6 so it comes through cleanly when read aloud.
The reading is 7.1
